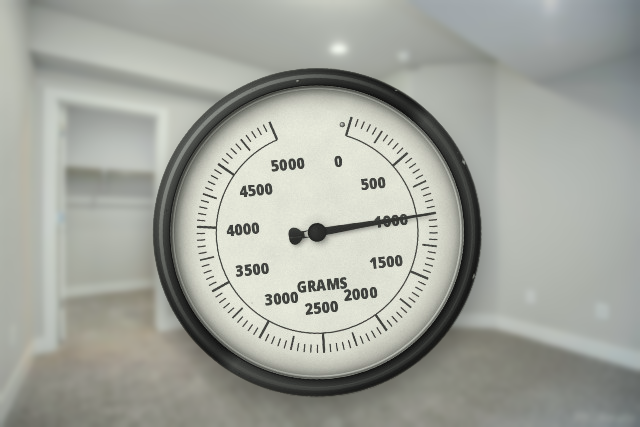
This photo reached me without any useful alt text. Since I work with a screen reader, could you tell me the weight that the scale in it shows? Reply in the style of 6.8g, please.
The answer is 1000g
